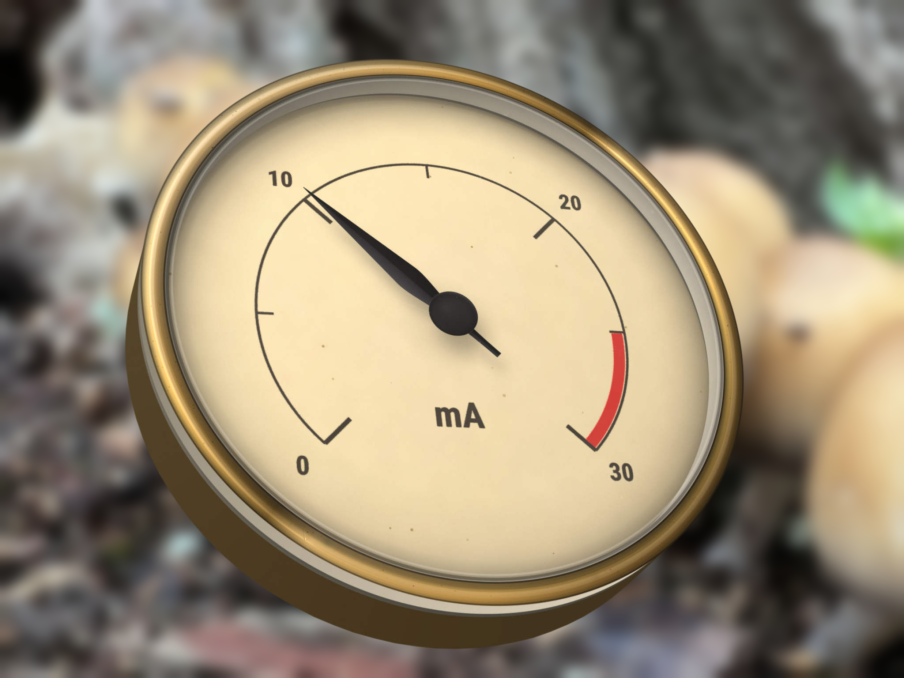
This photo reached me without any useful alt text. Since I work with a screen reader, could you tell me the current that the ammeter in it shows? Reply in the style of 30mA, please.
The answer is 10mA
